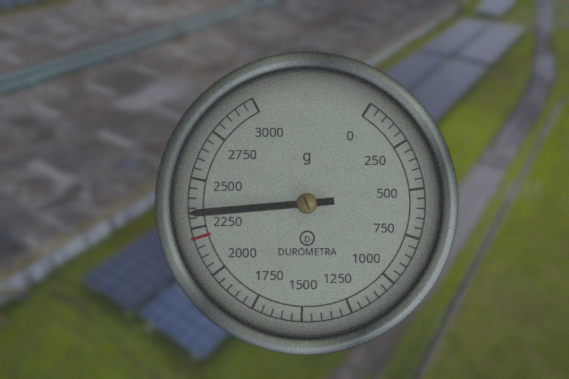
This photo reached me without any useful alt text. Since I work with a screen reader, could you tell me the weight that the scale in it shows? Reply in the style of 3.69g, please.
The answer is 2325g
